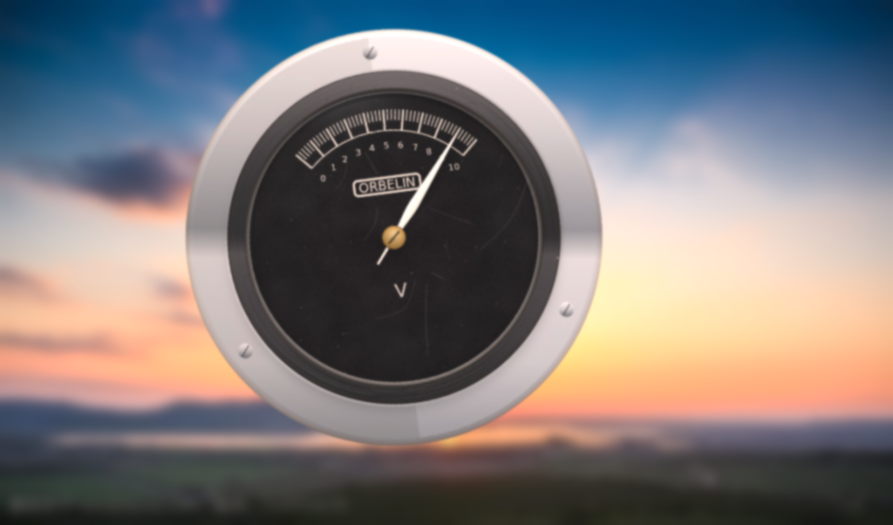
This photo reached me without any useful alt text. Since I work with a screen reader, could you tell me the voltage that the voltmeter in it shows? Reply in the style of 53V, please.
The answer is 9V
